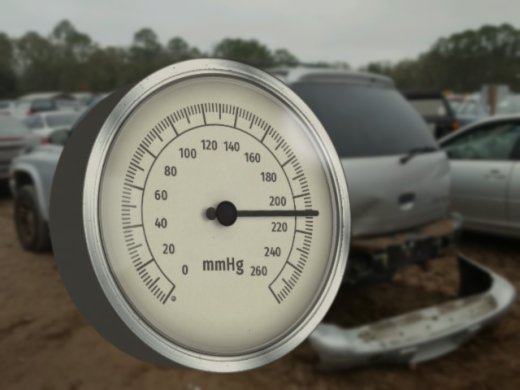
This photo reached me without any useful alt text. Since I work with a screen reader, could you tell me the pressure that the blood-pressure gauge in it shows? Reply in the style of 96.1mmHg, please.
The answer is 210mmHg
